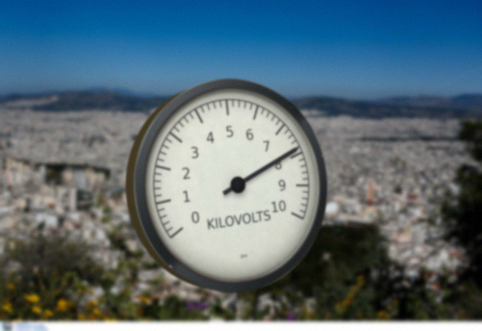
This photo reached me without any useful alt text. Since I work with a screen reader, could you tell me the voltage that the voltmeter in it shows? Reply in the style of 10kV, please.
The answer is 7.8kV
